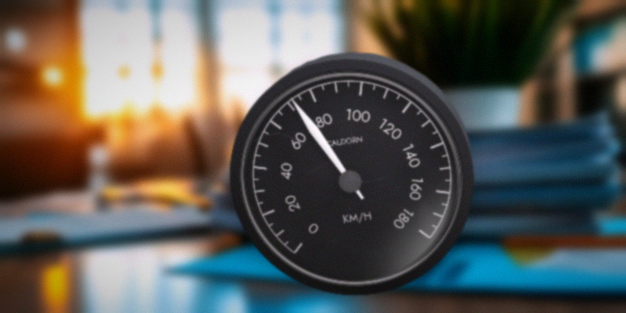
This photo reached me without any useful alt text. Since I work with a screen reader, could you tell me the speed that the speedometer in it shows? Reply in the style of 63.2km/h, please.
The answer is 72.5km/h
